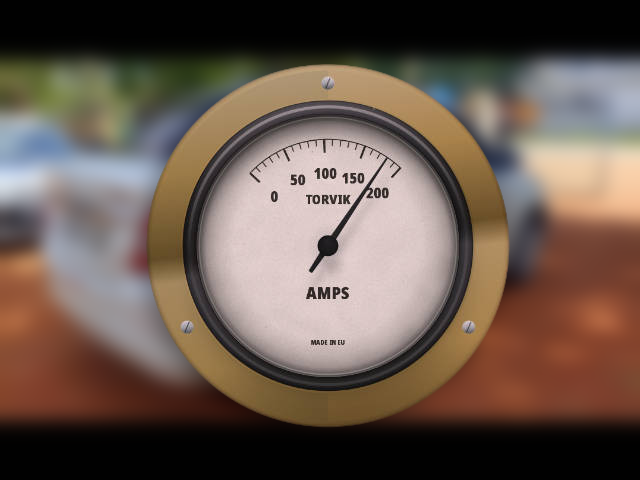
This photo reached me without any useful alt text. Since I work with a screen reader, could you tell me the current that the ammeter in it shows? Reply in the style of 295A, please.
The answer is 180A
